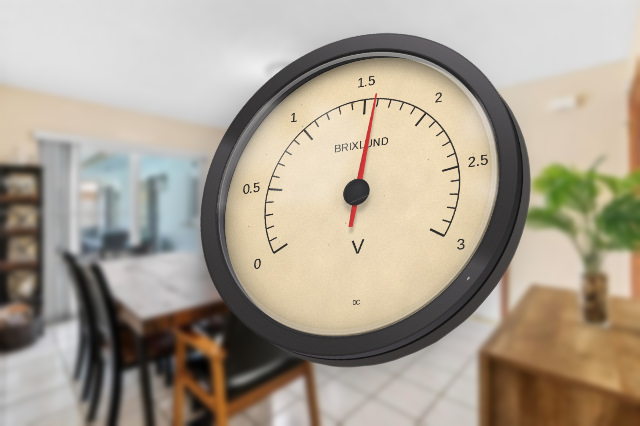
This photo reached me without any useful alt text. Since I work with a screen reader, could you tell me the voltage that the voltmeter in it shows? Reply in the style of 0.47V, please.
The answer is 1.6V
